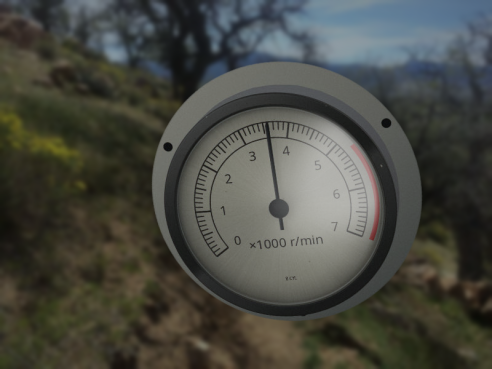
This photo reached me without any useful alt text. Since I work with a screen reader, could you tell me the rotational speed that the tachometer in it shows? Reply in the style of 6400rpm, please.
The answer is 3600rpm
